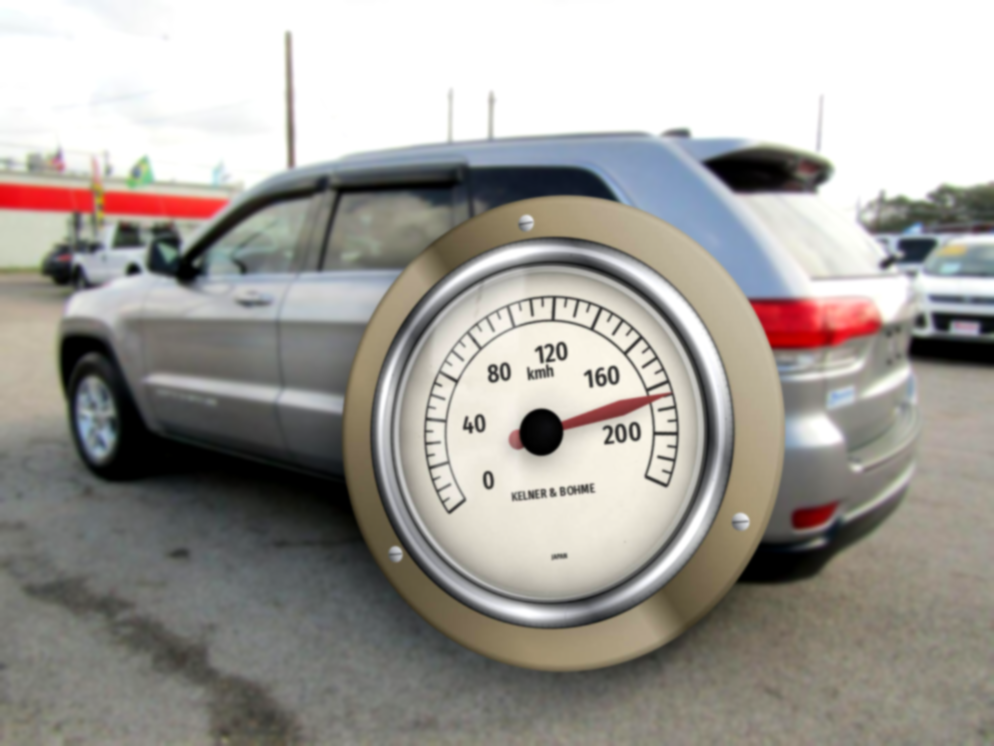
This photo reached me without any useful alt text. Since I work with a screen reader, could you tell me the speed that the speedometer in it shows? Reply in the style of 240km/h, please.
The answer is 185km/h
